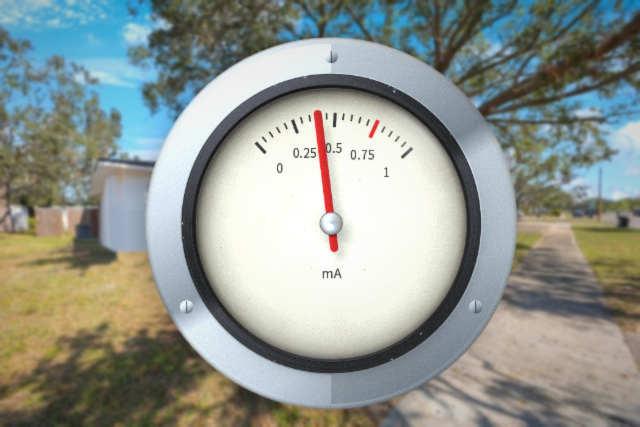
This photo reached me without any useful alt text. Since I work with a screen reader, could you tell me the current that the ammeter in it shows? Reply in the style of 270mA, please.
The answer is 0.4mA
